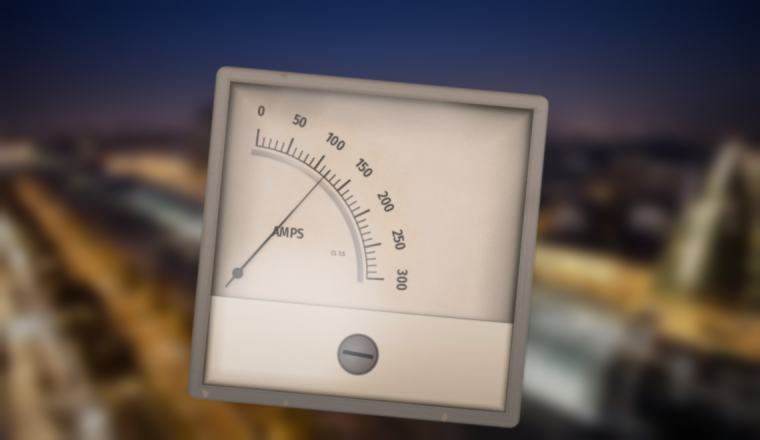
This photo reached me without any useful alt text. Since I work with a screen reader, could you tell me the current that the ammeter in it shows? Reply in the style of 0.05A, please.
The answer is 120A
